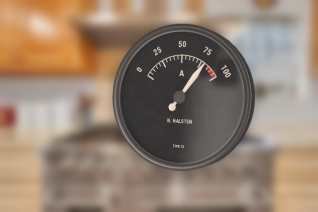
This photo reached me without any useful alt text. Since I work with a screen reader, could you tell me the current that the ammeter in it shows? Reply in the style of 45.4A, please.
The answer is 80A
